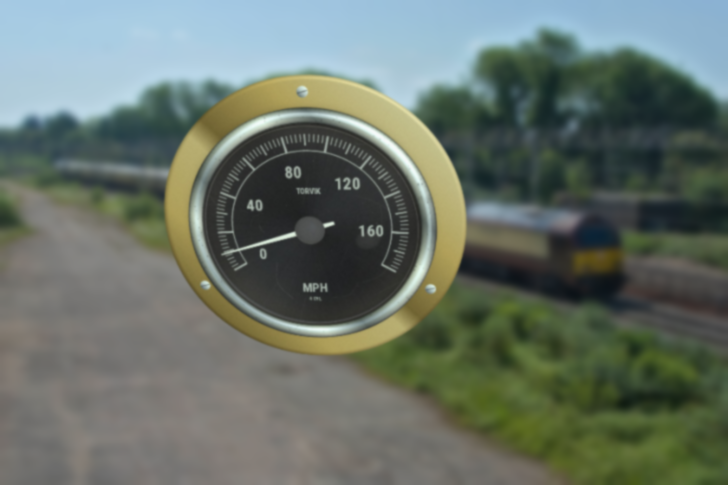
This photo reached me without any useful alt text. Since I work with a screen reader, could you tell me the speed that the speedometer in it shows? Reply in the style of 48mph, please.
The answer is 10mph
